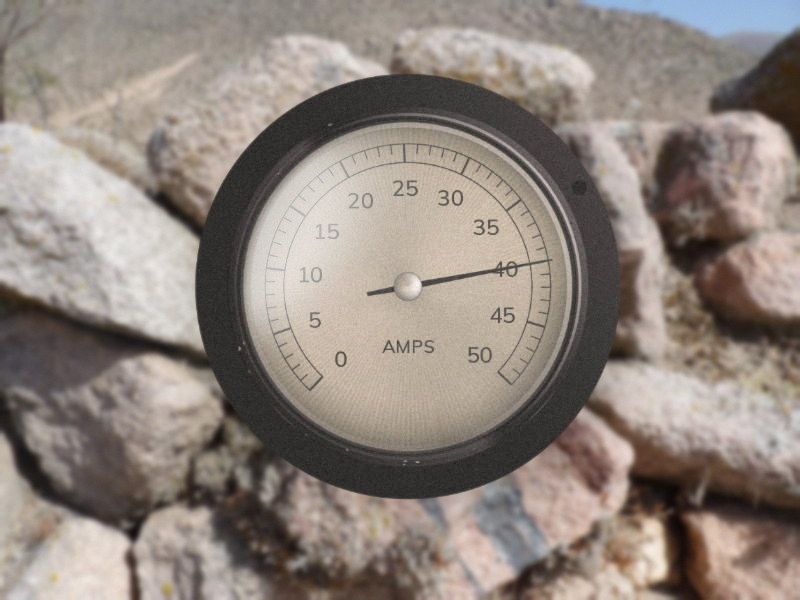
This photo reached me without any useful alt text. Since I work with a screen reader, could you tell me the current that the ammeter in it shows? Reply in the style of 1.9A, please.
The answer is 40A
